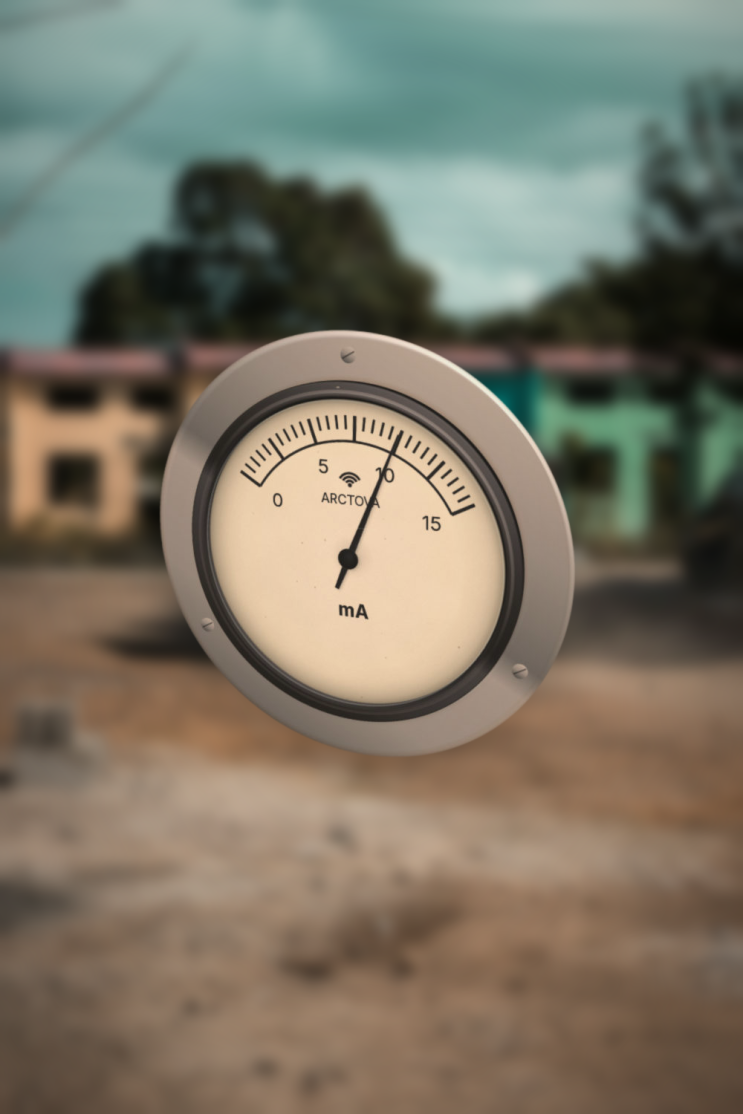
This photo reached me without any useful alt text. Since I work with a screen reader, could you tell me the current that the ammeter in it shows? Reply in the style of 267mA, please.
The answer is 10mA
